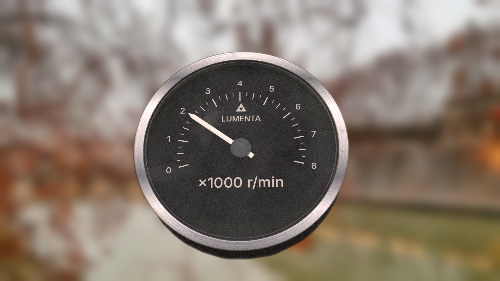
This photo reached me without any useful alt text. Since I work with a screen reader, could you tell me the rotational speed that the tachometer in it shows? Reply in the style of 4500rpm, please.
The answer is 2000rpm
